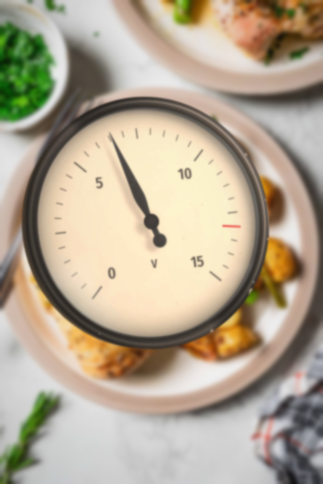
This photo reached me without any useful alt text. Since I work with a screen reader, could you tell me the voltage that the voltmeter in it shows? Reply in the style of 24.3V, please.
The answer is 6.5V
